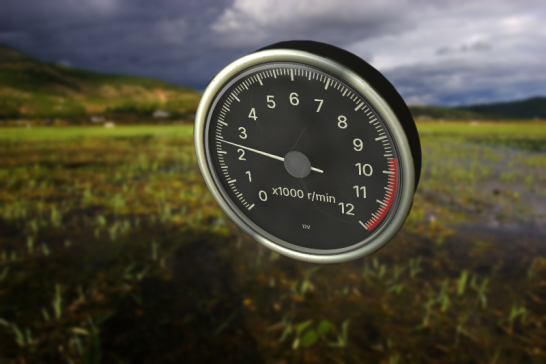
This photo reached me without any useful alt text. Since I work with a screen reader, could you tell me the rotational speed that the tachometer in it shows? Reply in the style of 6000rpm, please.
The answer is 2500rpm
